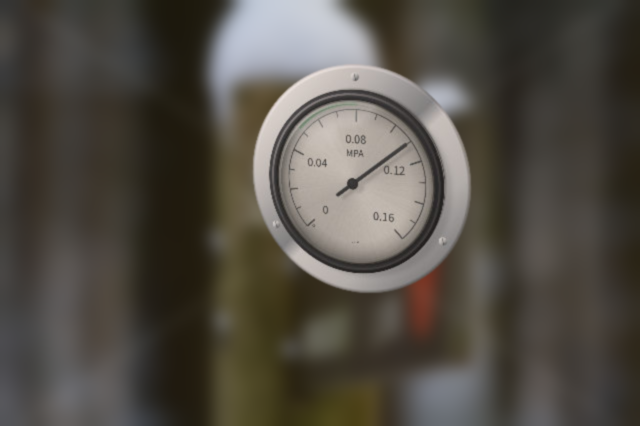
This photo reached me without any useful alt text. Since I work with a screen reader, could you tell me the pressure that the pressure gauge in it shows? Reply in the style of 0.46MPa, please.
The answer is 0.11MPa
